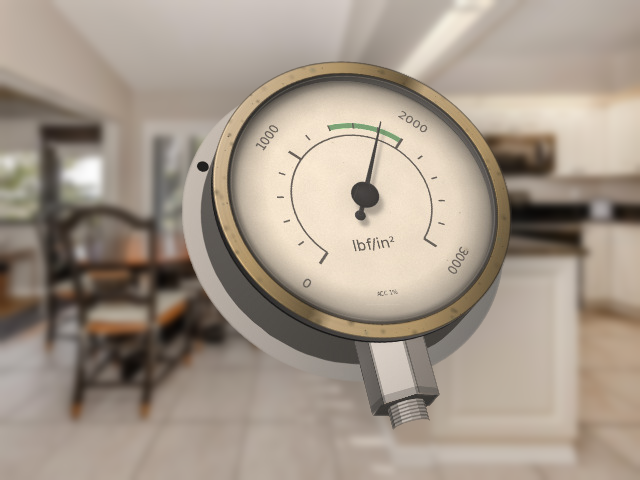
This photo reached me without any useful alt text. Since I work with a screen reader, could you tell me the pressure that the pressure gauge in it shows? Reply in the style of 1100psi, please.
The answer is 1800psi
